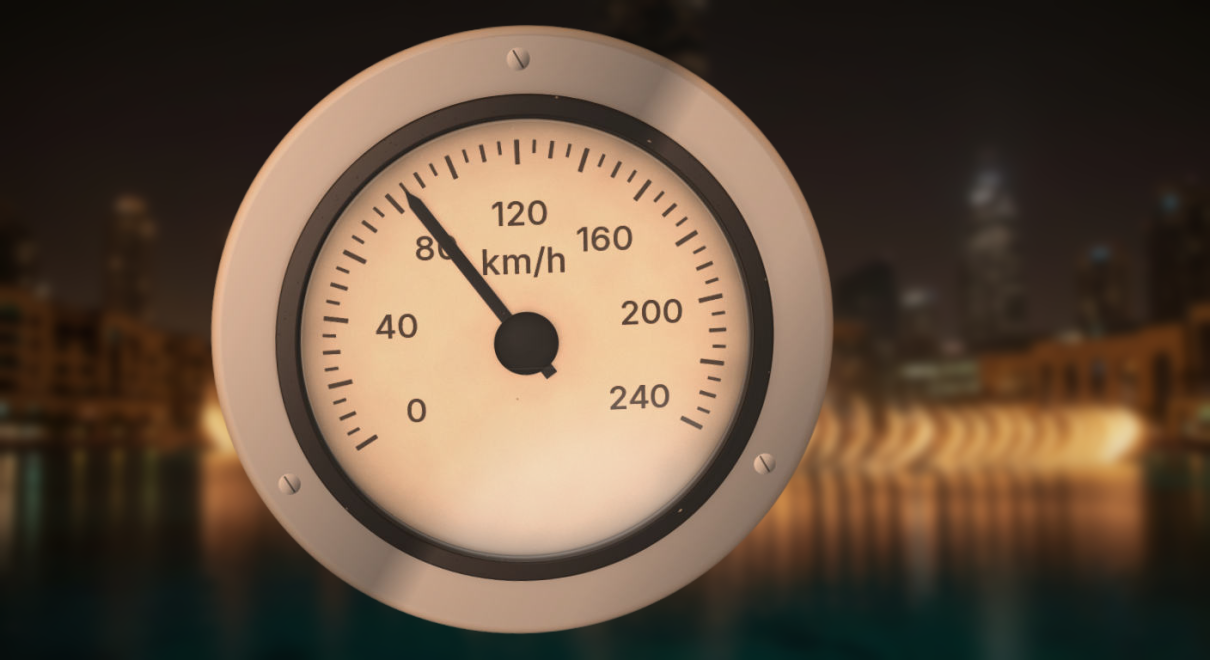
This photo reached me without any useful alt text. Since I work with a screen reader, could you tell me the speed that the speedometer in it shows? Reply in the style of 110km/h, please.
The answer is 85km/h
